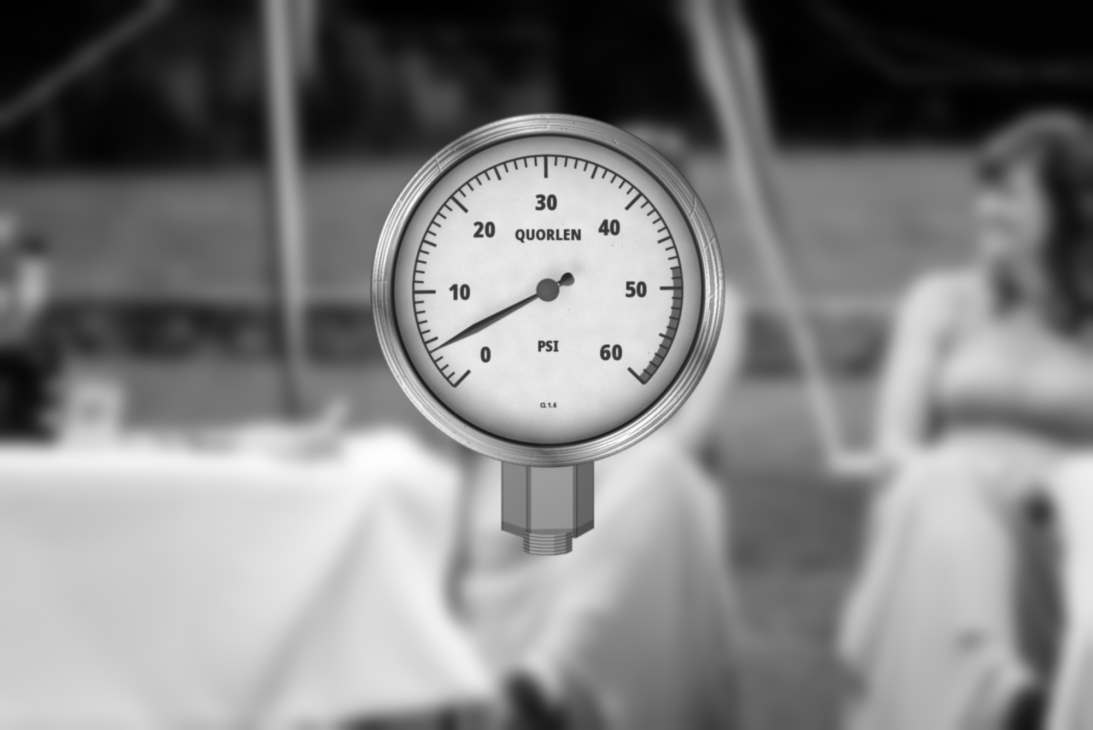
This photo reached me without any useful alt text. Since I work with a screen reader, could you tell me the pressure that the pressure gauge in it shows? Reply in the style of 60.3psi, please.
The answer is 4psi
